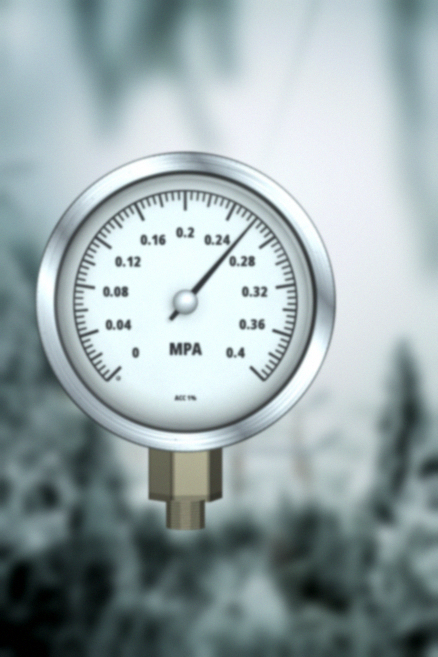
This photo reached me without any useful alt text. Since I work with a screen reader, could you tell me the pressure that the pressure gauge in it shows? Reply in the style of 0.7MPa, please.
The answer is 0.26MPa
